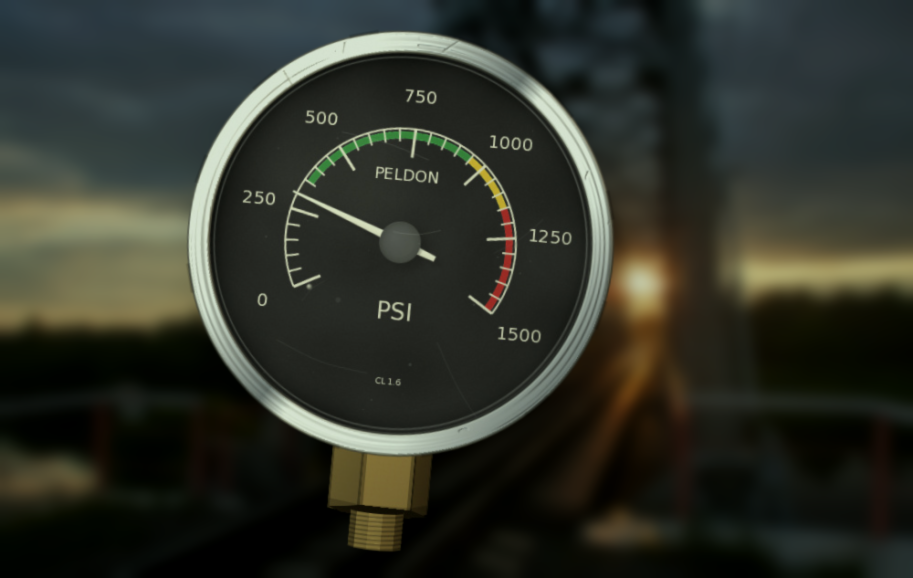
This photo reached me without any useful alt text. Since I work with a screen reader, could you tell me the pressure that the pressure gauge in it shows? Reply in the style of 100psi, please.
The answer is 300psi
